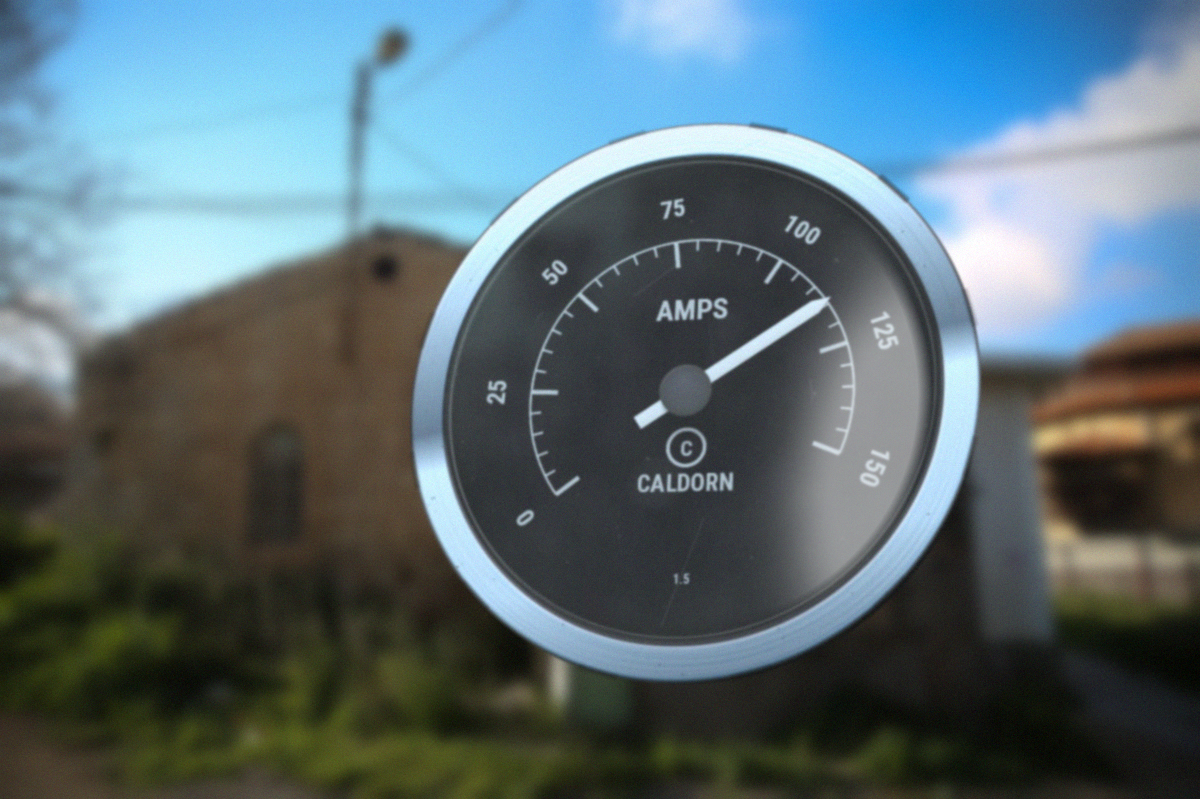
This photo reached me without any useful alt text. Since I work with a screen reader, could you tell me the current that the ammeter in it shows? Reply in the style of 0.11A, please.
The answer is 115A
